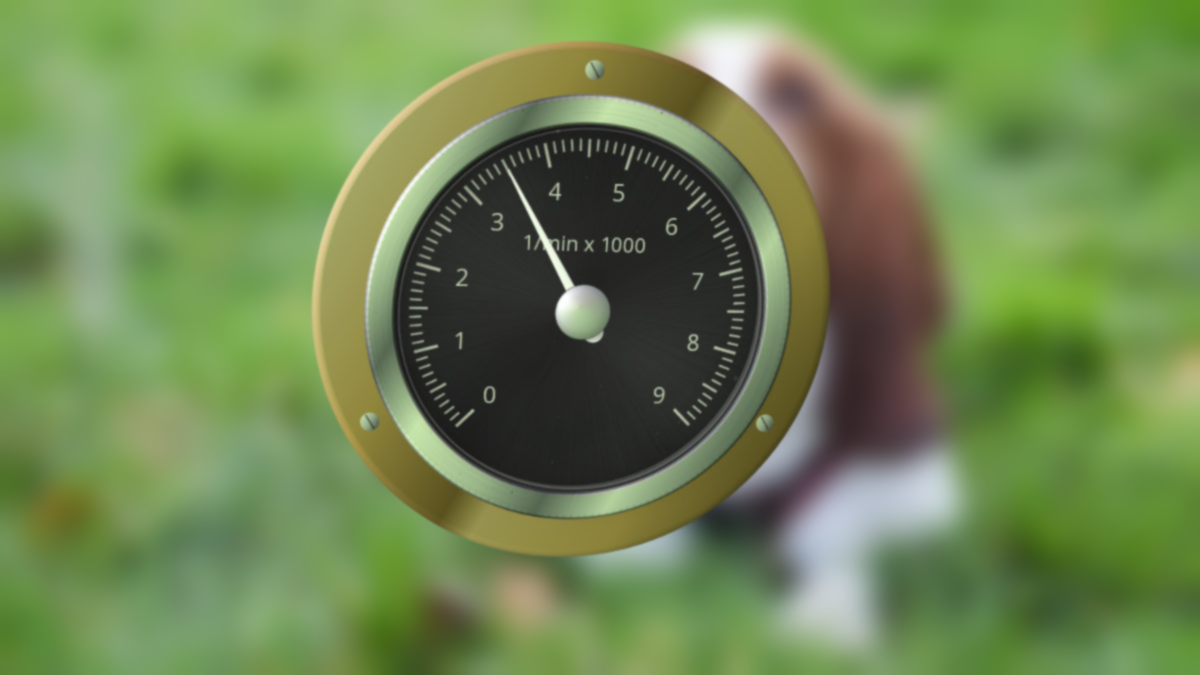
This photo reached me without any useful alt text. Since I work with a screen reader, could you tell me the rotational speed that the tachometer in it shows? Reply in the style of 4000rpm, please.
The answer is 3500rpm
